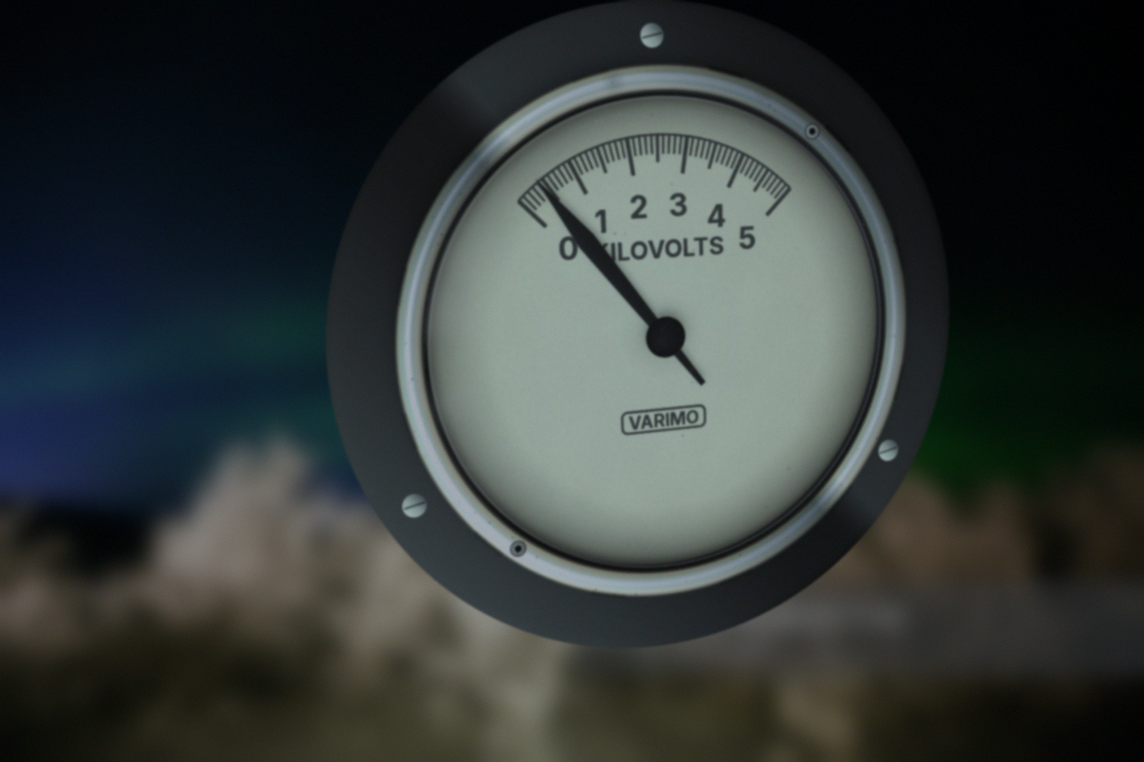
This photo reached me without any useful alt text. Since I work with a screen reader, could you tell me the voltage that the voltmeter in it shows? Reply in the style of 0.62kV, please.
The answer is 0.4kV
